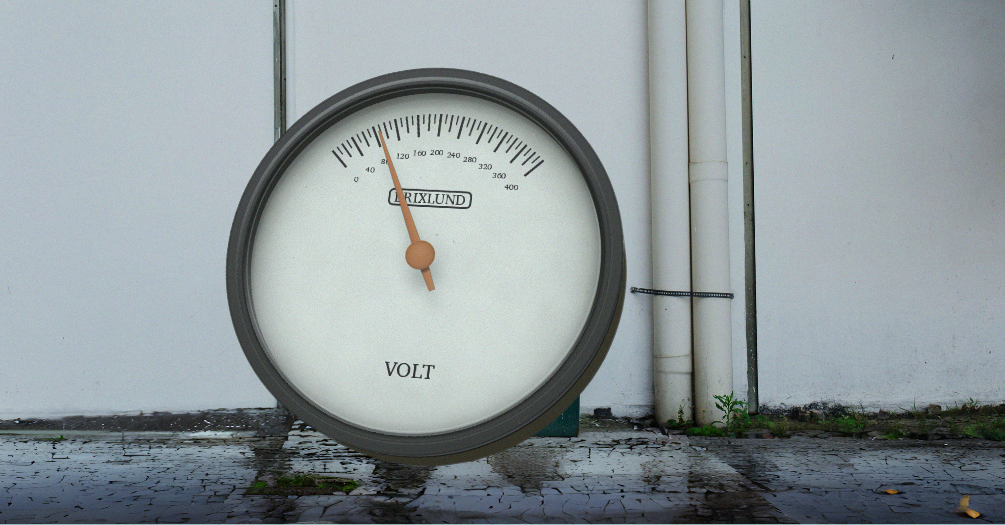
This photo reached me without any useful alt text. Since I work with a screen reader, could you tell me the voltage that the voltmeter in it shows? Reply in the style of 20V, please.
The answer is 90V
